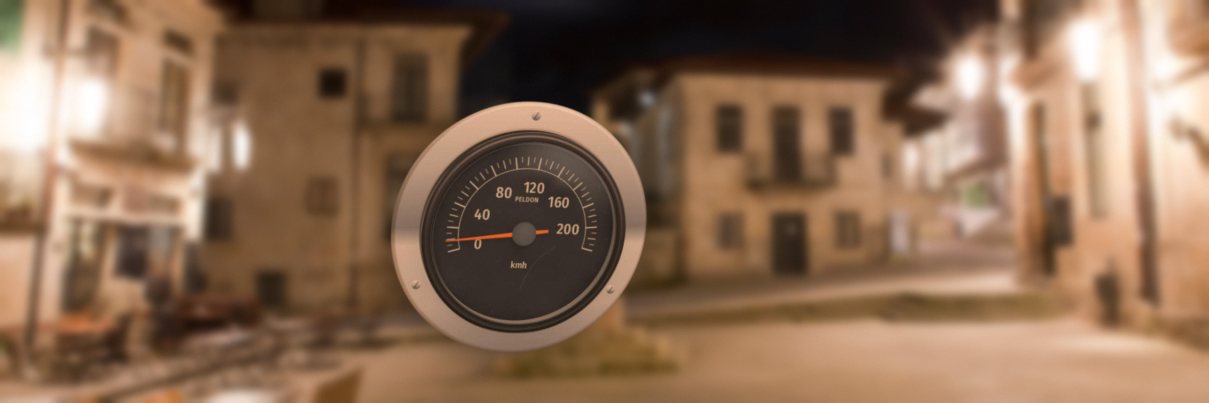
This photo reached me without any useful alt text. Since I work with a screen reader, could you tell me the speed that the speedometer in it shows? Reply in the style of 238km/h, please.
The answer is 10km/h
